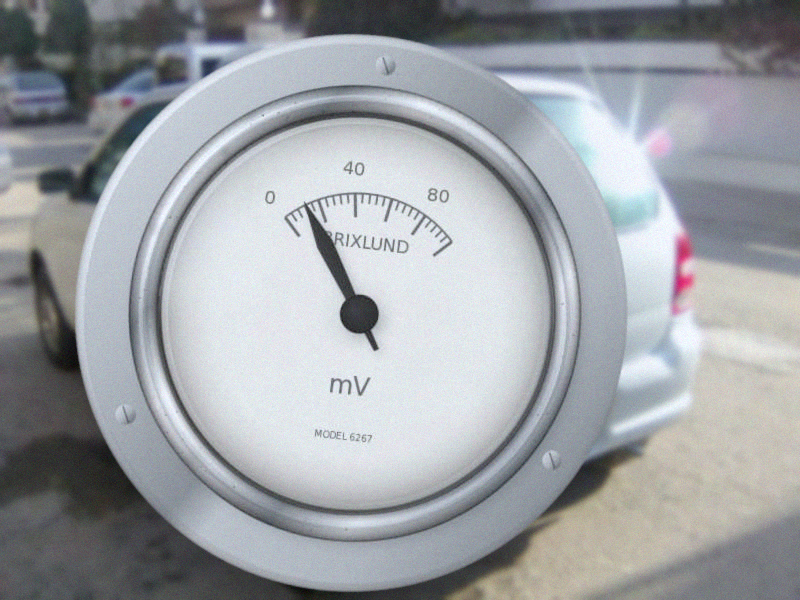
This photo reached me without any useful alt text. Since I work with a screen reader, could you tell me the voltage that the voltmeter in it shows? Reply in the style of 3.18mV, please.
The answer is 12mV
